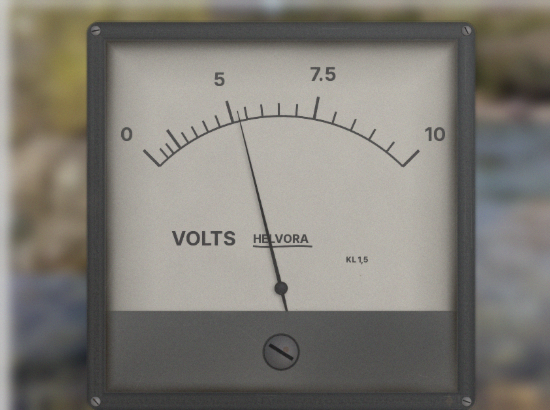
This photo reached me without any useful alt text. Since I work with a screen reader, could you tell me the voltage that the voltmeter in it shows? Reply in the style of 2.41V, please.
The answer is 5.25V
